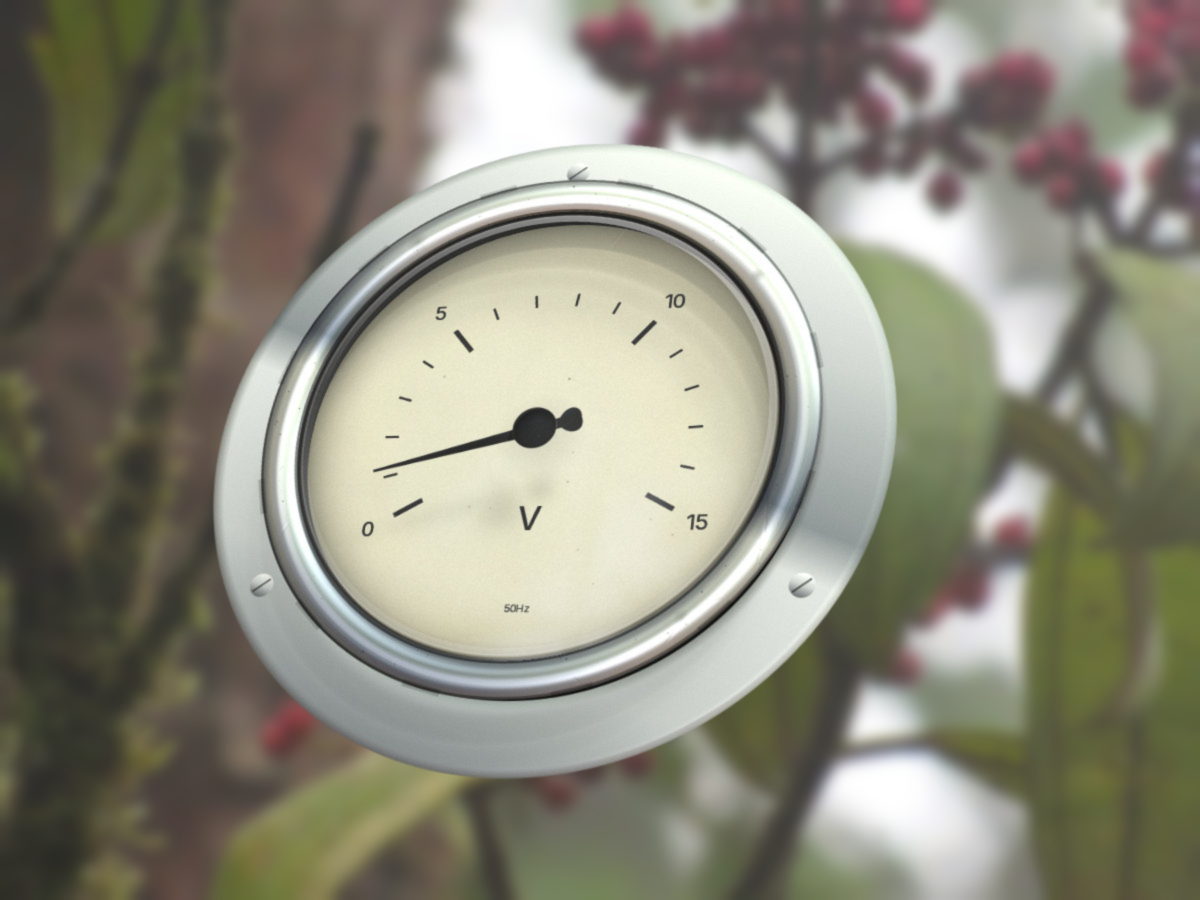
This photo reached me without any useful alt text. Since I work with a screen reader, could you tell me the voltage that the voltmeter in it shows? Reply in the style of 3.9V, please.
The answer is 1V
